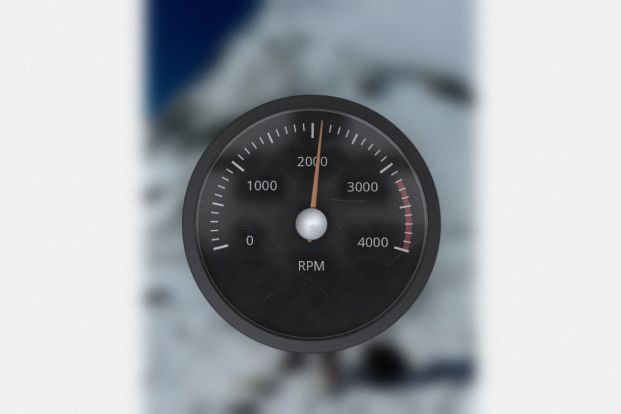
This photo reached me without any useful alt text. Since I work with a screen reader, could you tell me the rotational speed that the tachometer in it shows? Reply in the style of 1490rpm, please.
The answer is 2100rpm
